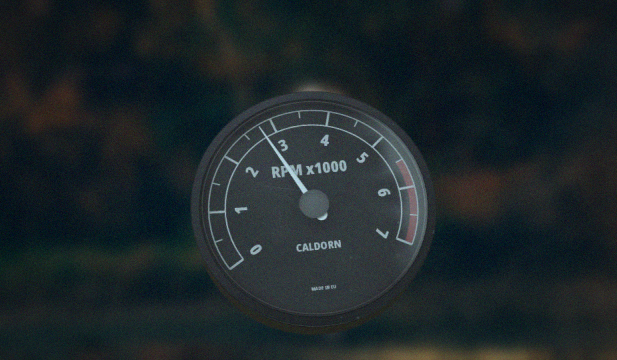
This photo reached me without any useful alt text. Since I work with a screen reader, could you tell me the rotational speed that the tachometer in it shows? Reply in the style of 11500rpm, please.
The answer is 2750rpm
